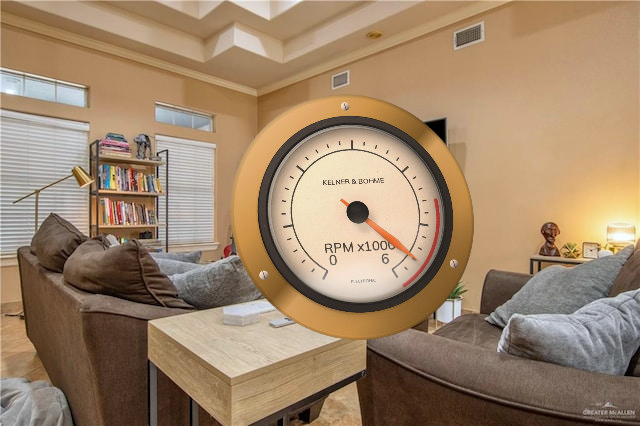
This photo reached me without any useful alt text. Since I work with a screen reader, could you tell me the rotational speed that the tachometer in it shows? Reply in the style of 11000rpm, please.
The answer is 5600rpm
